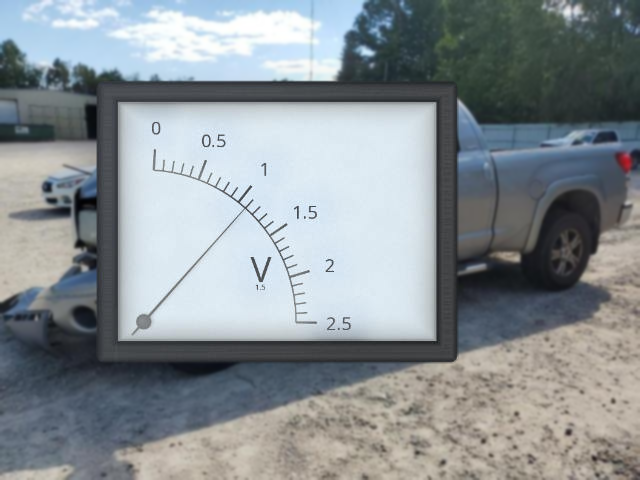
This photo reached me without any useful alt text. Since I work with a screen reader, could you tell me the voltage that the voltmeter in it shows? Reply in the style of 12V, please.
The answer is 1.1V
